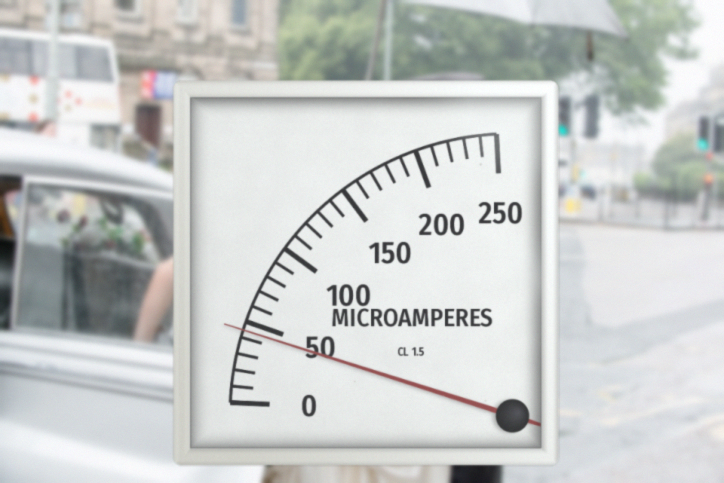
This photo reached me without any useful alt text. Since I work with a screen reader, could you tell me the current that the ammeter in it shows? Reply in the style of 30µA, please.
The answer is 45µA
